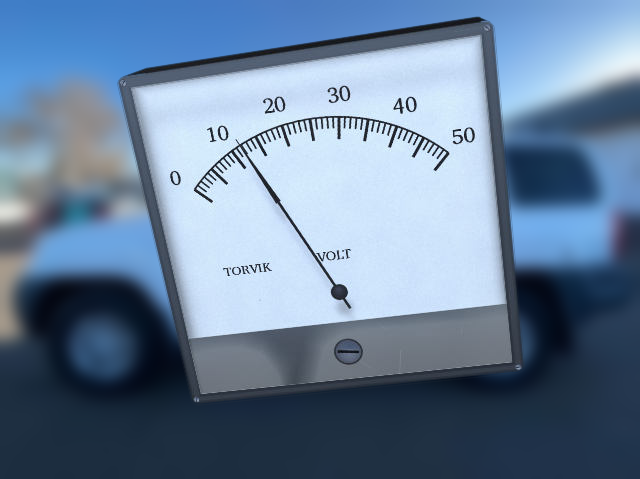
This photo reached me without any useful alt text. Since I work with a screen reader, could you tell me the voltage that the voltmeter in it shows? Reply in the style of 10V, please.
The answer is 12V
